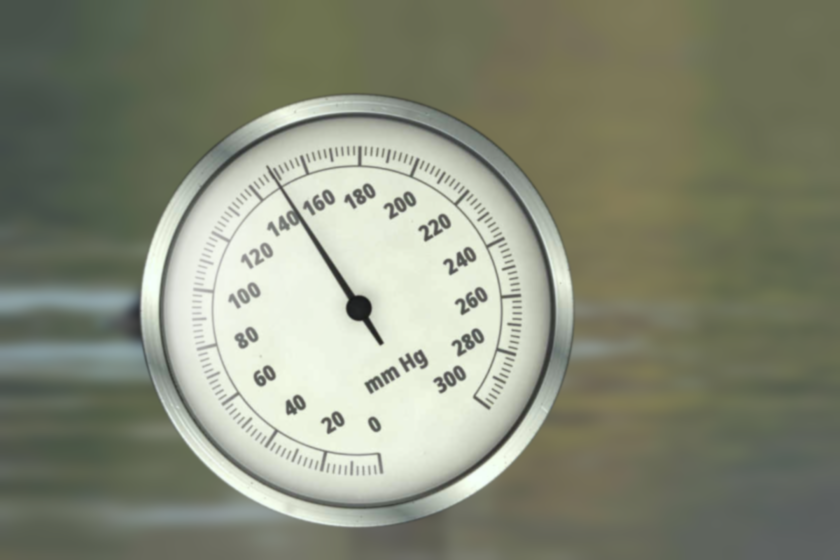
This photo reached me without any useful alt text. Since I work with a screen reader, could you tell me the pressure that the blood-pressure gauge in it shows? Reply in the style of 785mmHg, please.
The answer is 148mmHg
